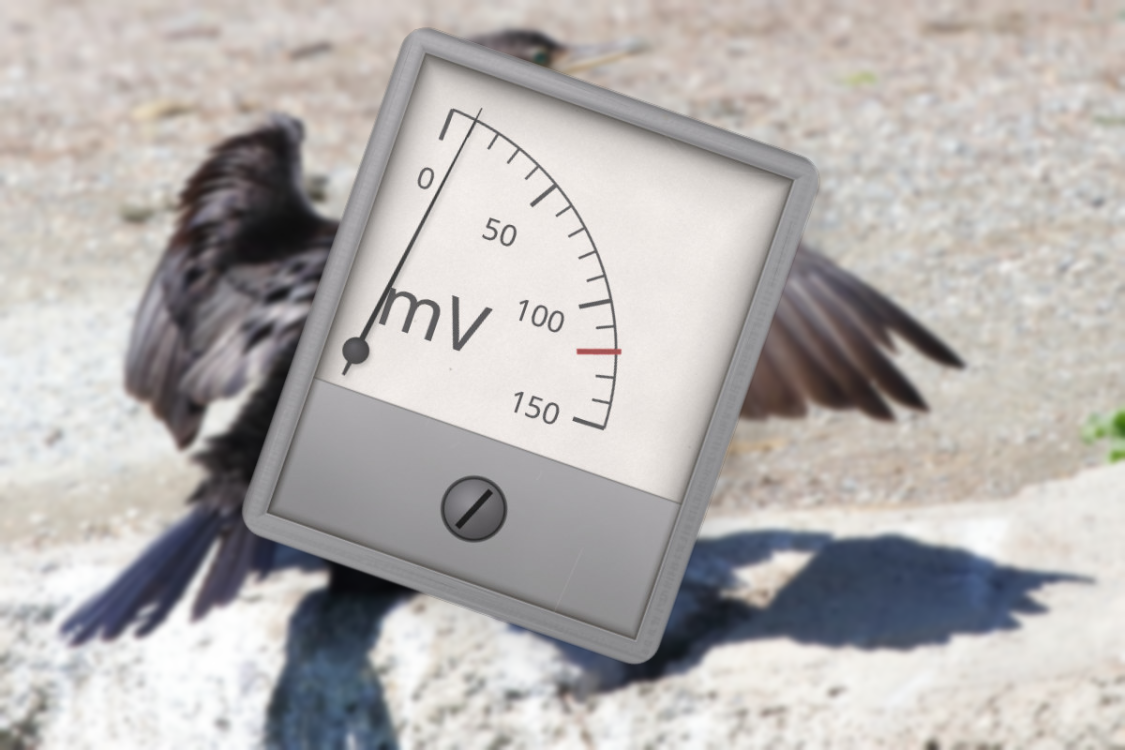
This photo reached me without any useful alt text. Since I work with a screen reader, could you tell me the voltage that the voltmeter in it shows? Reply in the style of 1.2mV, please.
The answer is 10mV
